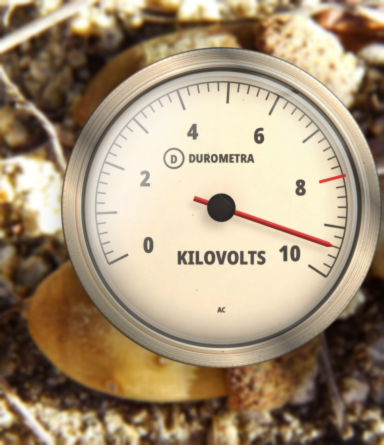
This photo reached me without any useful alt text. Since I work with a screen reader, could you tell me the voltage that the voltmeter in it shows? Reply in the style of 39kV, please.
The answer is 9.4kV
